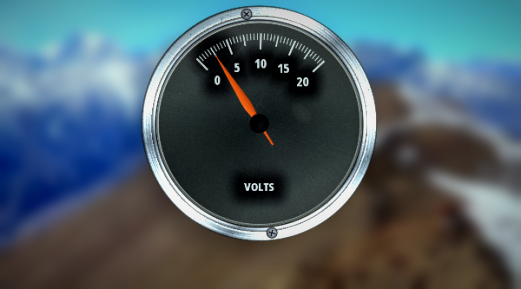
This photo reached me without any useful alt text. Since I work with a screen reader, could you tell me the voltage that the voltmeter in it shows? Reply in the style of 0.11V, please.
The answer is 2.5V
